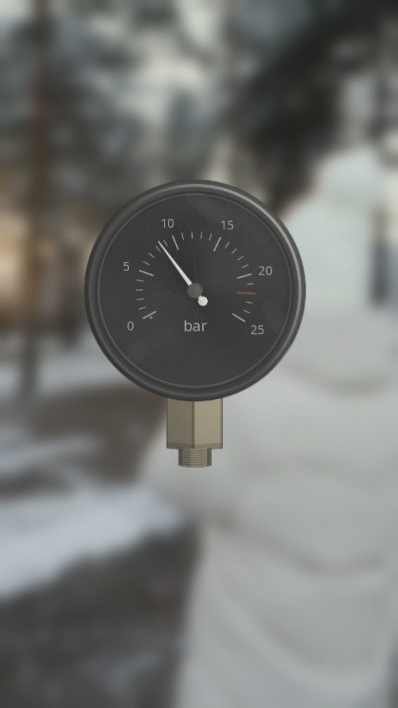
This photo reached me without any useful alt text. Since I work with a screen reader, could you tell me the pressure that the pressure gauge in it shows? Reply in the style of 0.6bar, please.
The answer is 8.5bar
